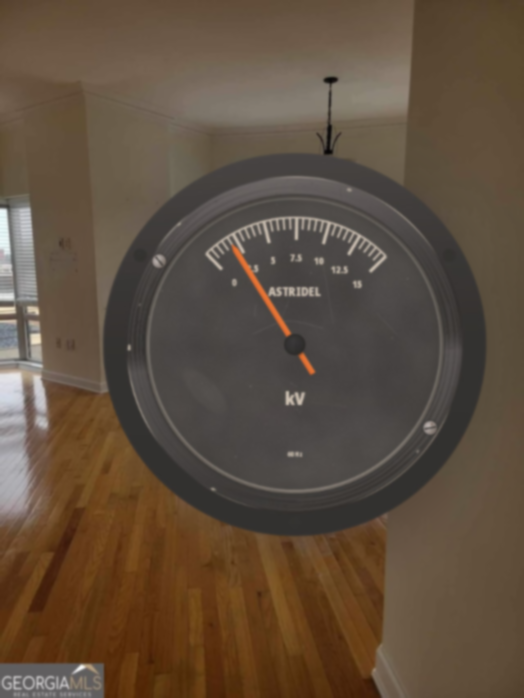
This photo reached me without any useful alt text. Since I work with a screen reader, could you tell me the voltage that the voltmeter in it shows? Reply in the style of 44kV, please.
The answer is 2kV
